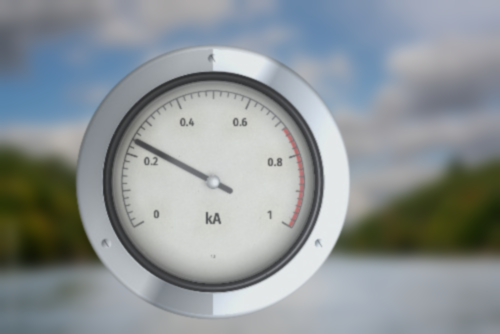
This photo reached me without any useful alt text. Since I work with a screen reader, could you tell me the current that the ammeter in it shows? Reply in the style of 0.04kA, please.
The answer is 0.24kA
